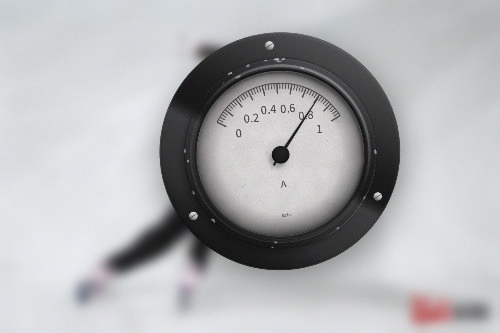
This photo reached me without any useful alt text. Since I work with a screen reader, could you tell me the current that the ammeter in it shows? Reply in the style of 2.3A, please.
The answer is 0.8A
